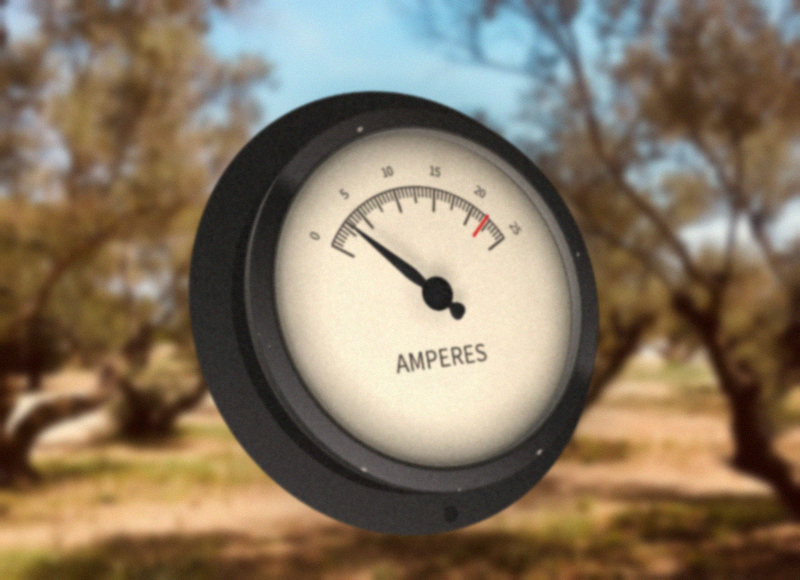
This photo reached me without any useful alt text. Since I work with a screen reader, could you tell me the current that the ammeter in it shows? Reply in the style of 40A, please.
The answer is 2.5A
